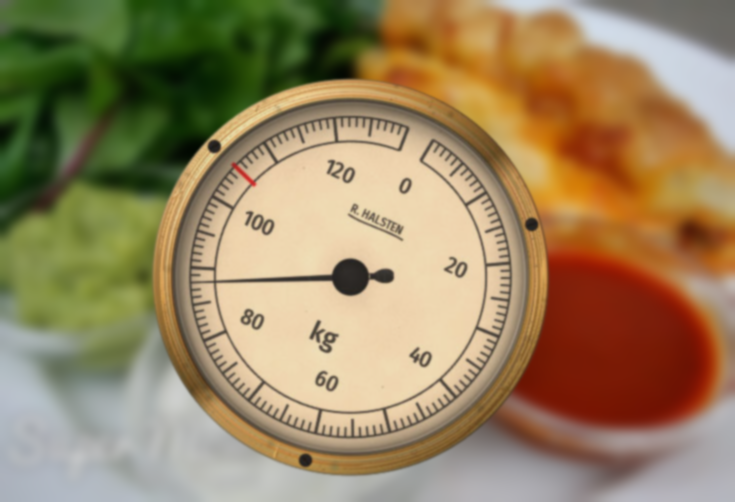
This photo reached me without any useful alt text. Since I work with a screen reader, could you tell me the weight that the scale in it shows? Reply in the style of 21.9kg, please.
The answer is 88kg
